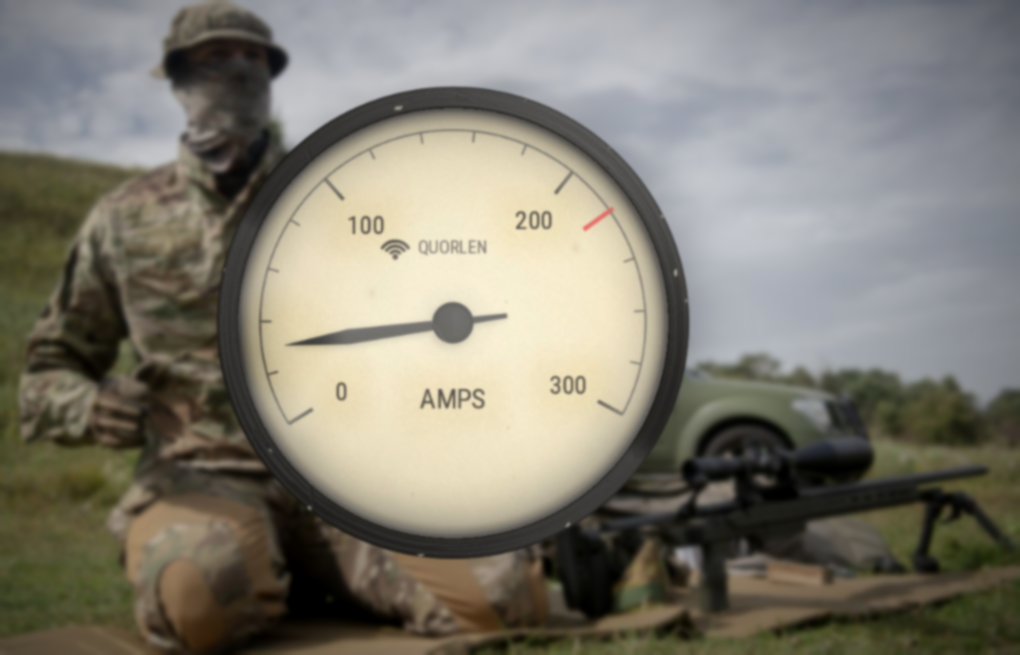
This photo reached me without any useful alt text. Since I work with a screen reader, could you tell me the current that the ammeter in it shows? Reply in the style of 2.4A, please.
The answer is 30A
